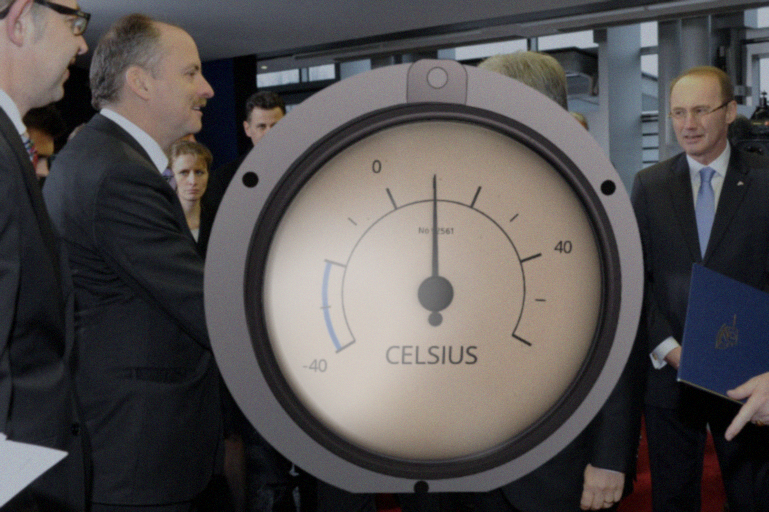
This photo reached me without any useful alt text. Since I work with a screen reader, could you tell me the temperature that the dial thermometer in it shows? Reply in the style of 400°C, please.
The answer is 10°C
